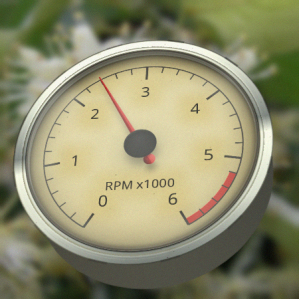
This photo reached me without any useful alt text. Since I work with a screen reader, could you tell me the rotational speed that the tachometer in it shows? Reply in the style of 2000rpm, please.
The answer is 2400rpm
